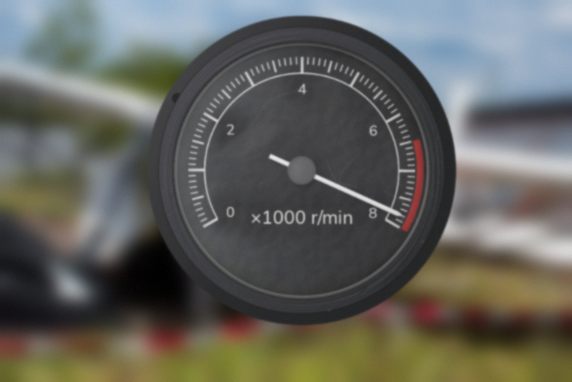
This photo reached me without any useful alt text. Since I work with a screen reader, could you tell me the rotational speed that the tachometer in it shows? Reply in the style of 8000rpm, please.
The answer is 7800rpm
